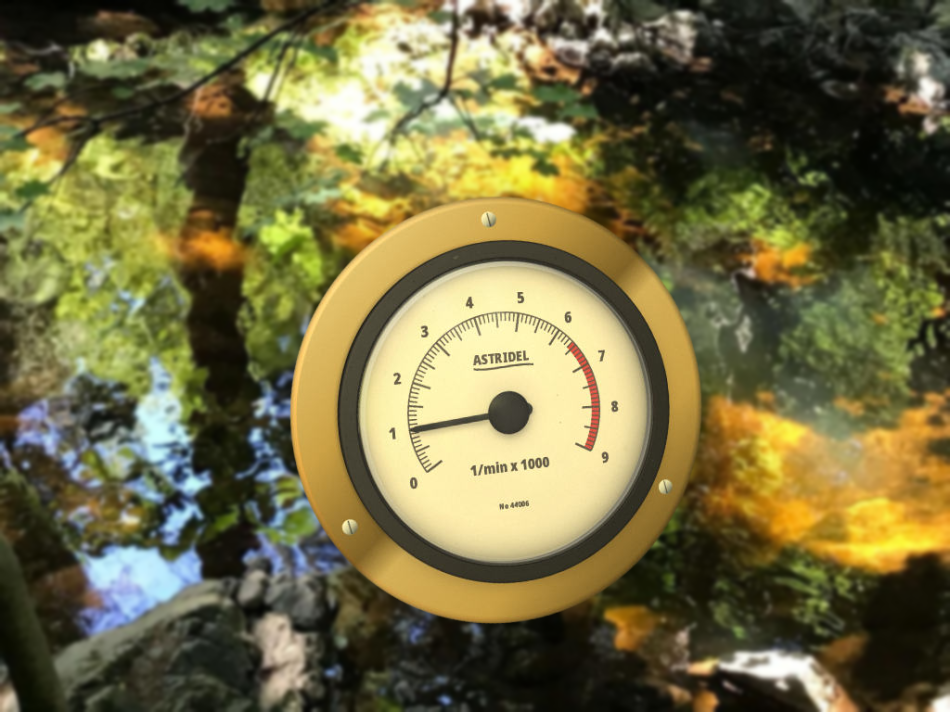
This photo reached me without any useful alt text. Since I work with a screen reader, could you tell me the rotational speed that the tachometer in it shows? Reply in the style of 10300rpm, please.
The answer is 1000rpm
